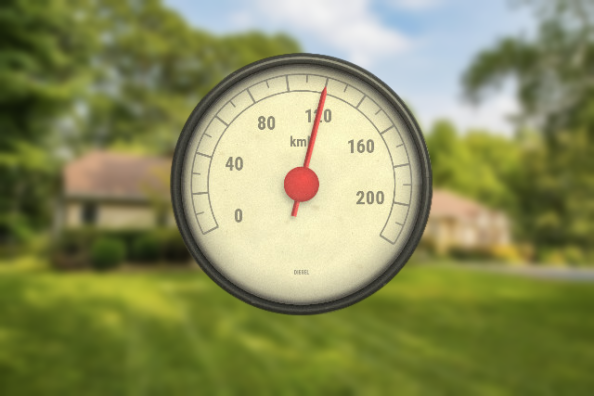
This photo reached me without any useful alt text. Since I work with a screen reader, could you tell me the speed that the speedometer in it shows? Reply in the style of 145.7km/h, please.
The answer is 120km/h
